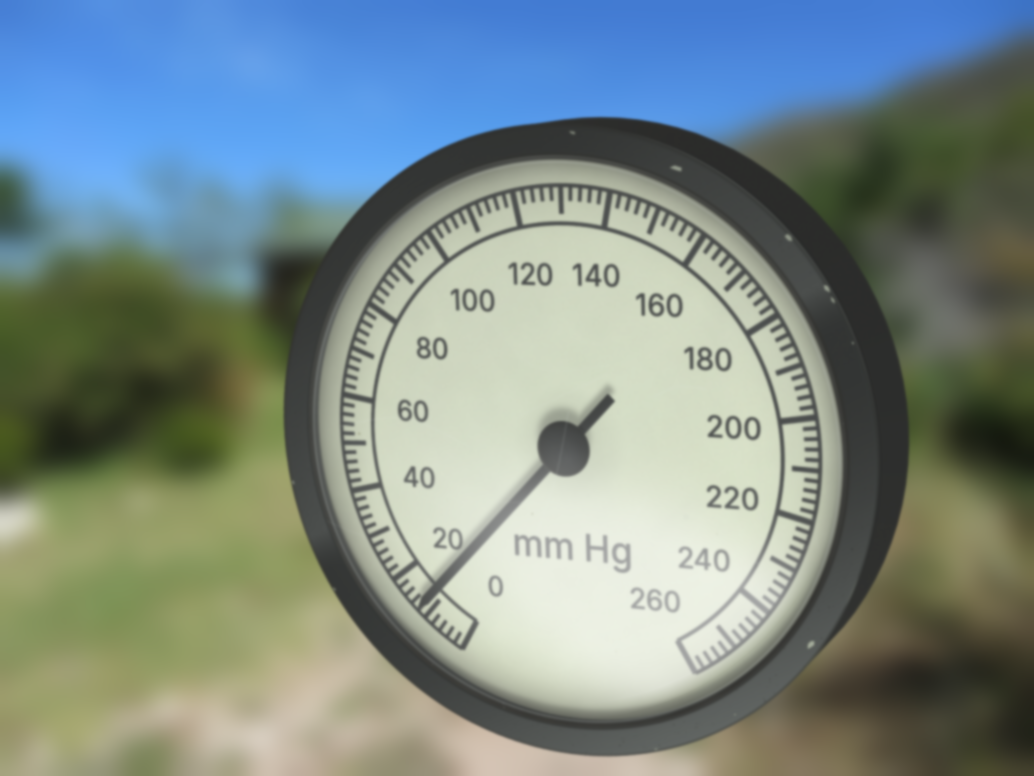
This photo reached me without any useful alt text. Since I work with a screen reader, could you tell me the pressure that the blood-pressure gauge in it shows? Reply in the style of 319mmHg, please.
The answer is 12mmHg
